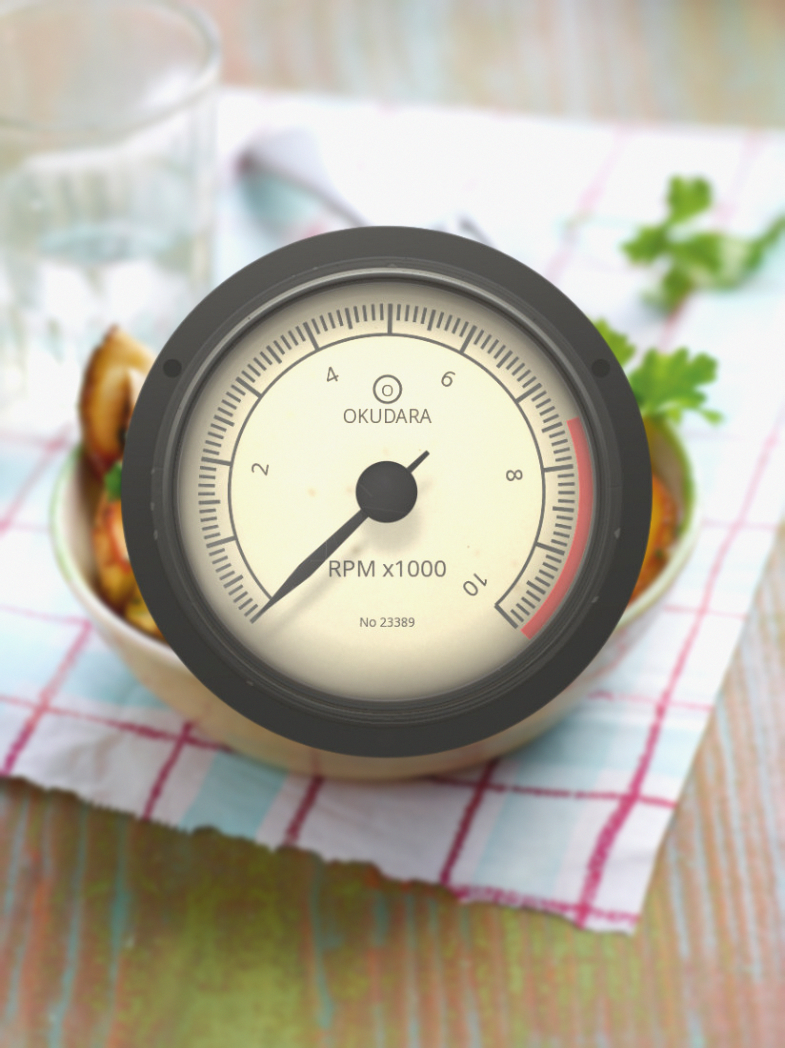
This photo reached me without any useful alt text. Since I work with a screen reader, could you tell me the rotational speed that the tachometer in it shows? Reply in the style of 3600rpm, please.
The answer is 0rpm
